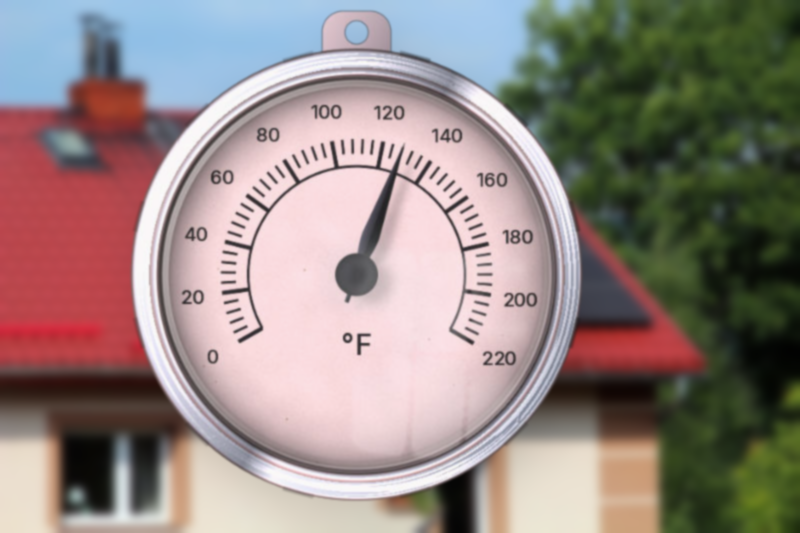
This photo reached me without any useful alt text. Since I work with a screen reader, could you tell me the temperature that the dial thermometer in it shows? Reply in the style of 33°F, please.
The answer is 128°F
